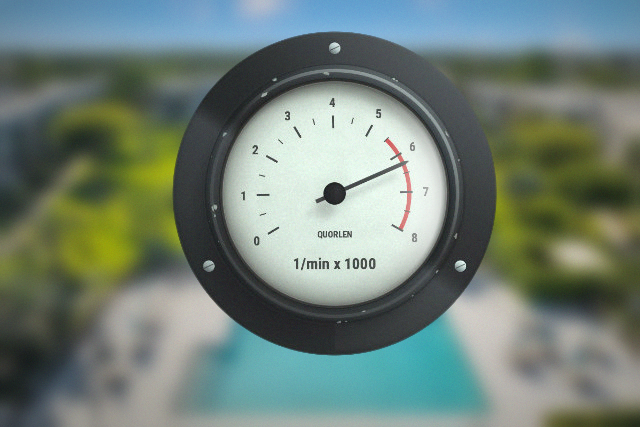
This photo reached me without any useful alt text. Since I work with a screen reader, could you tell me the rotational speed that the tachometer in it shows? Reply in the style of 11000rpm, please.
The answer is 6250rpm
